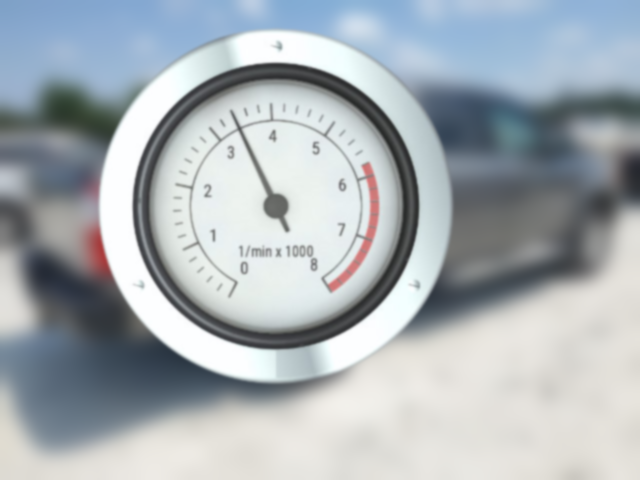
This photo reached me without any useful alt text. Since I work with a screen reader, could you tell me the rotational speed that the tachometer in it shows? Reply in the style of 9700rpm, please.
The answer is 3400rpm
